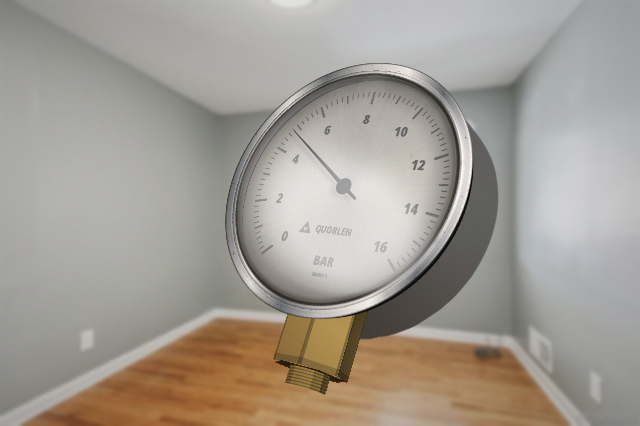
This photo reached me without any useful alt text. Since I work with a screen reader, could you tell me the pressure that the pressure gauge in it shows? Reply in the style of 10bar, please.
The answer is 4.8bar
